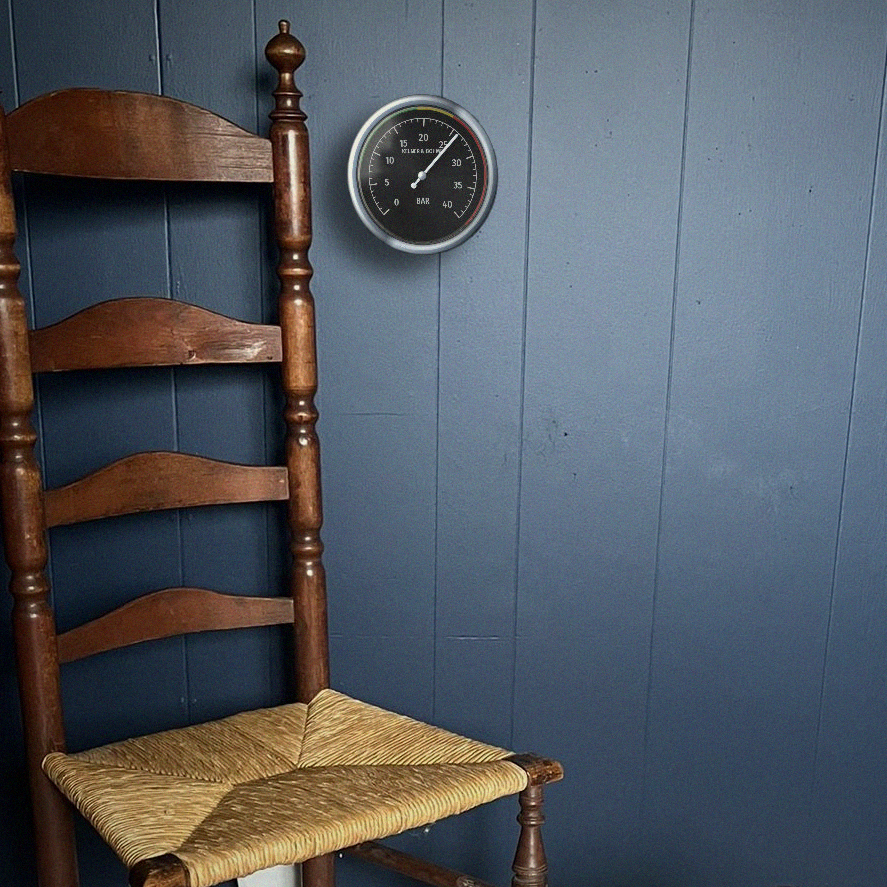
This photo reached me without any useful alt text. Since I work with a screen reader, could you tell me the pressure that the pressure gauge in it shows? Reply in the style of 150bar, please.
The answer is 26bar
